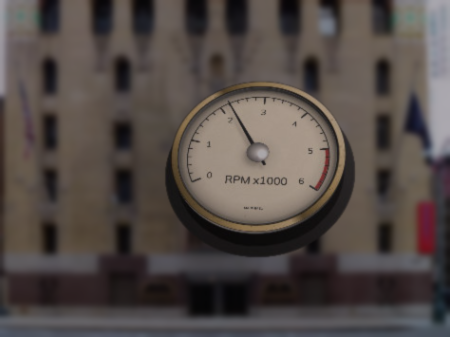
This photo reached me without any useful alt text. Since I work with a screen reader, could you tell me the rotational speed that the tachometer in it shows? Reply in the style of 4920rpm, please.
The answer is 2200rpm
